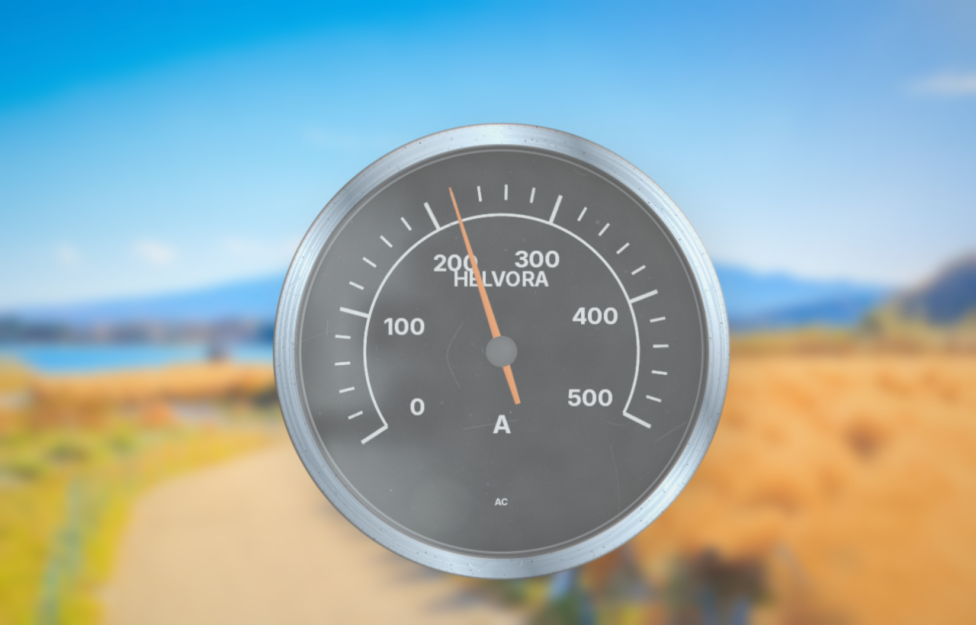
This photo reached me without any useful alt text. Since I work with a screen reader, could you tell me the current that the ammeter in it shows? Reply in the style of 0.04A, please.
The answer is 220A
